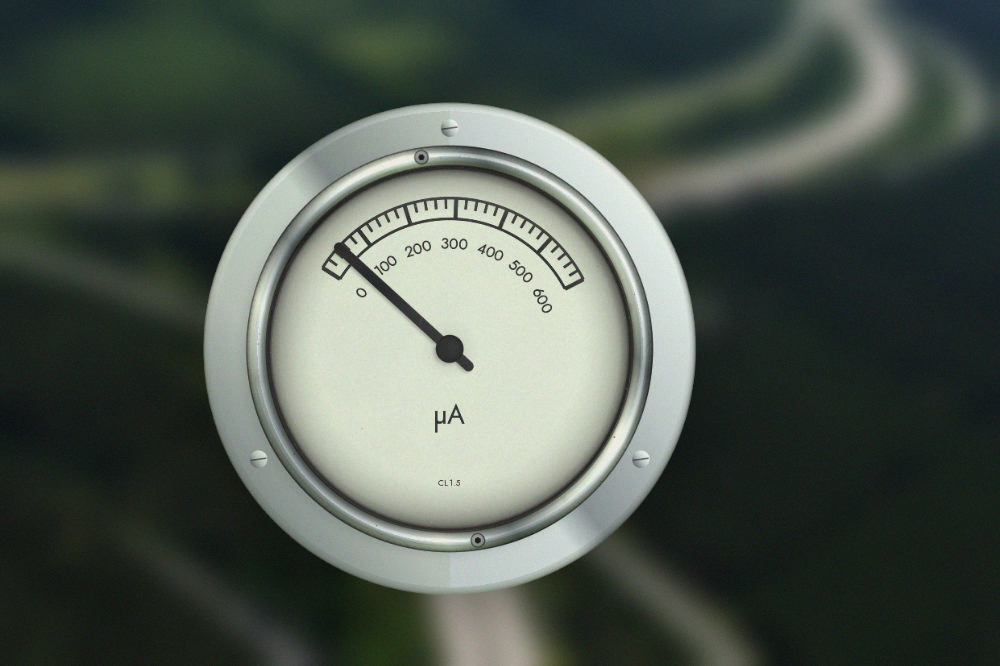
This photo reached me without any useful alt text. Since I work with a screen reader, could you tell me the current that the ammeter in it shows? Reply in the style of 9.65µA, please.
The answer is 50µA
